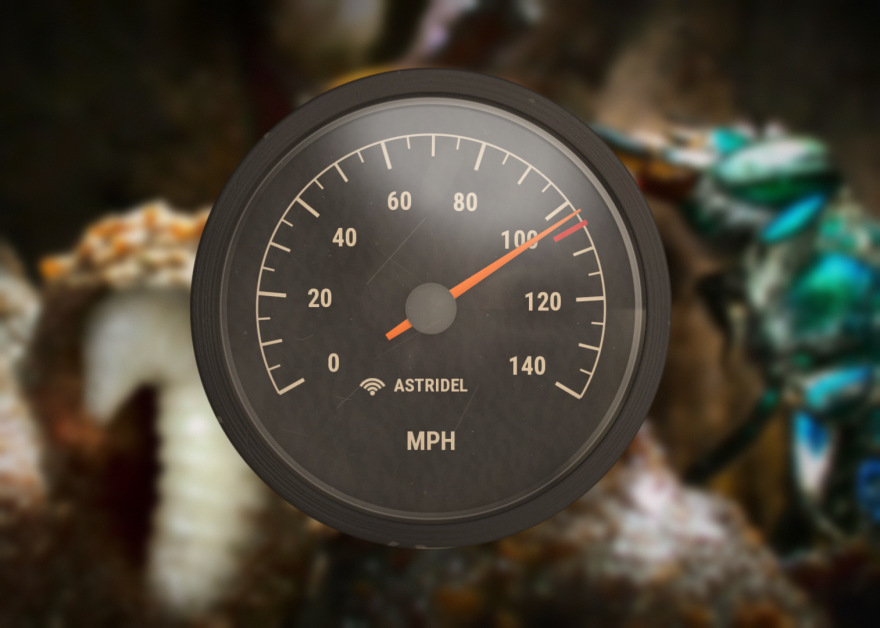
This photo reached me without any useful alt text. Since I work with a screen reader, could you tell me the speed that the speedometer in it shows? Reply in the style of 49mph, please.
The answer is 102.5mph
